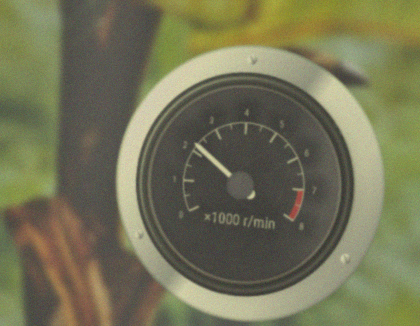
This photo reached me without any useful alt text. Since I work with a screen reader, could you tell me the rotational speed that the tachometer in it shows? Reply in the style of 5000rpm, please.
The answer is 2250rpm
